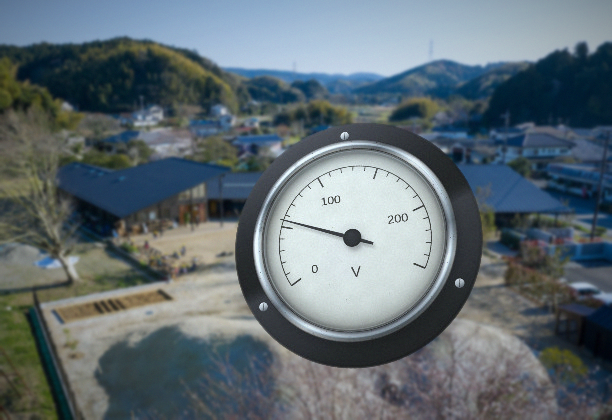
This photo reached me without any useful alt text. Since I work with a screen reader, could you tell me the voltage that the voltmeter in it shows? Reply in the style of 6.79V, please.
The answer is 55V
